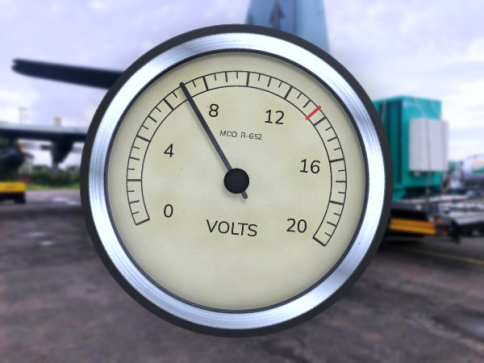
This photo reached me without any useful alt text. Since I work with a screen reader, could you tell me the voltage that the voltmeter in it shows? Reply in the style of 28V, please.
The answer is 7V
